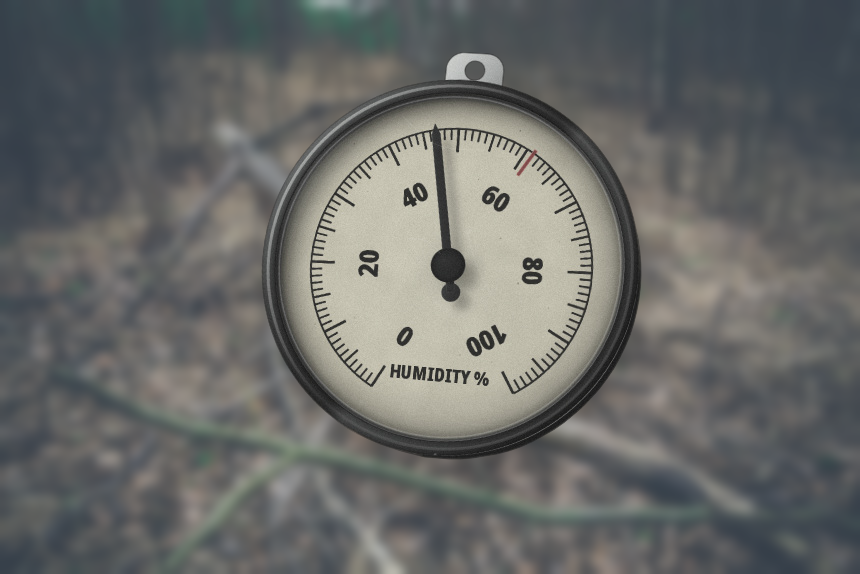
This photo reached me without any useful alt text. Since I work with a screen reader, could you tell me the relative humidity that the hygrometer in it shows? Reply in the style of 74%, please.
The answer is 47%
